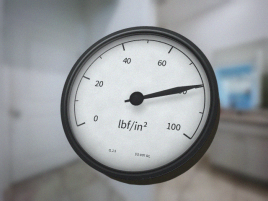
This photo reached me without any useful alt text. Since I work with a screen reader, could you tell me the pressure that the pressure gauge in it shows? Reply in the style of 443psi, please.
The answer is 80psi
